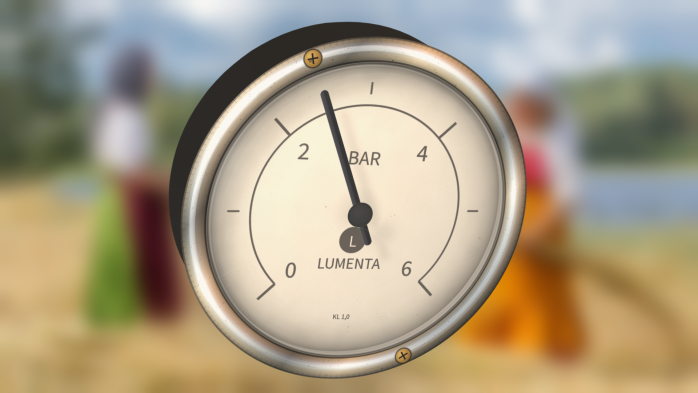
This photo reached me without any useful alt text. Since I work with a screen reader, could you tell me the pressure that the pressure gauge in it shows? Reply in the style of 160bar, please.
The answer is 2.5bar
